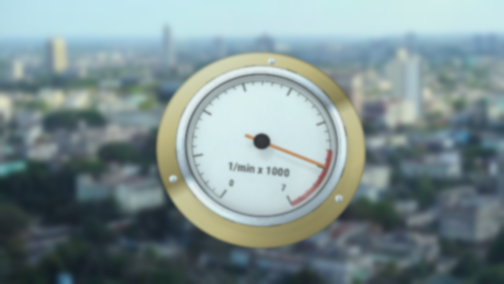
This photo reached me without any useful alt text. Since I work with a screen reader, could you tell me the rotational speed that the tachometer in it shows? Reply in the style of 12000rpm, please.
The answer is 6000rpm
